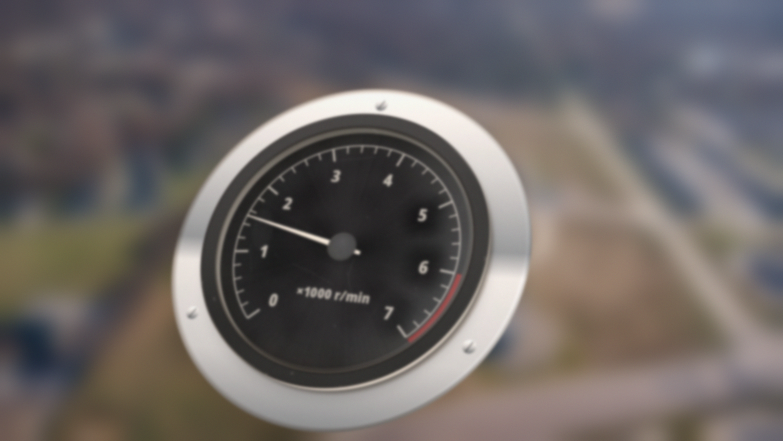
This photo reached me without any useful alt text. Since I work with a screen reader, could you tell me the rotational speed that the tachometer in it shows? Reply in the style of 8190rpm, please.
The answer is 1500rpm
